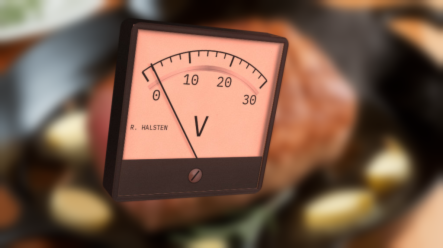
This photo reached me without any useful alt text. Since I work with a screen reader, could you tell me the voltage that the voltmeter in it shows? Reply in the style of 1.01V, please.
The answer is 2V
